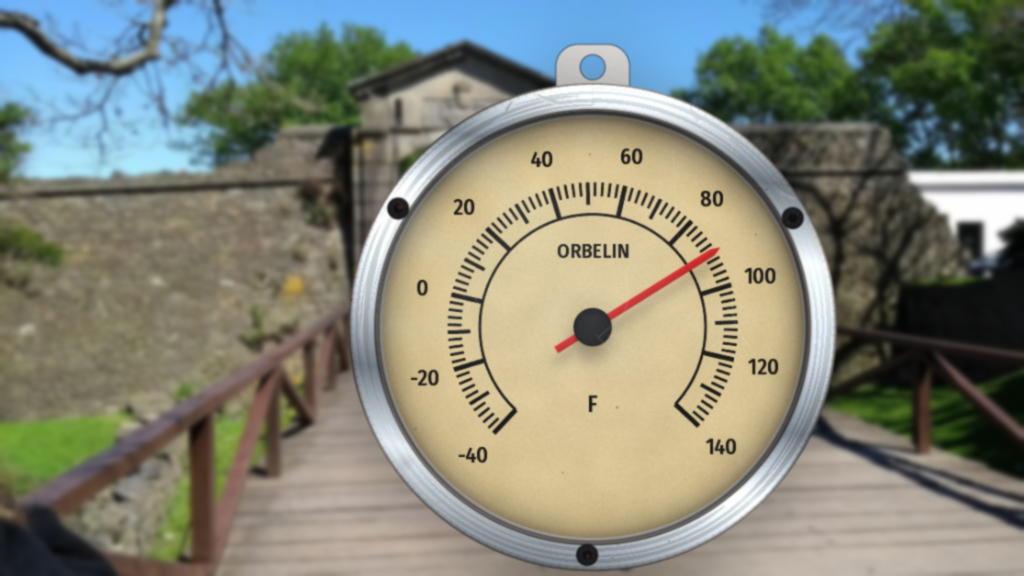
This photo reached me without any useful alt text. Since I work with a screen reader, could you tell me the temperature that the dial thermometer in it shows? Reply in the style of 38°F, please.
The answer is 90°F
